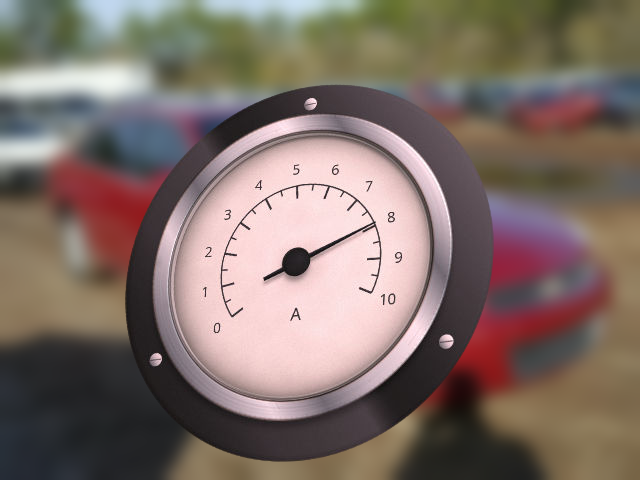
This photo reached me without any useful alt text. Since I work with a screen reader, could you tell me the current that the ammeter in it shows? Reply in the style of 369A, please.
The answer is 8A
